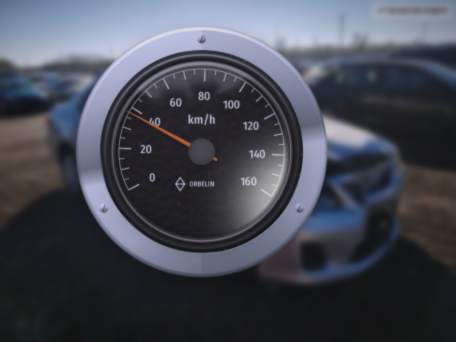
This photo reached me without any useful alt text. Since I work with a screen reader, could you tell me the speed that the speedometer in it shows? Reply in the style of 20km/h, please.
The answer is 37.5km/h
